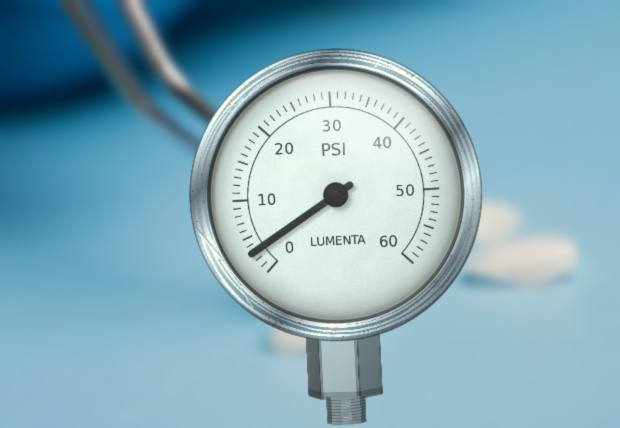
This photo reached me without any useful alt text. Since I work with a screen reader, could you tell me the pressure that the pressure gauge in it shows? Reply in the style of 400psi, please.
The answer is 3psi
